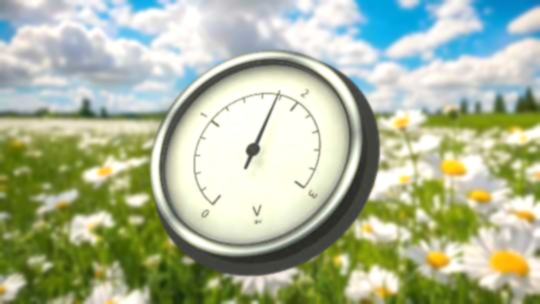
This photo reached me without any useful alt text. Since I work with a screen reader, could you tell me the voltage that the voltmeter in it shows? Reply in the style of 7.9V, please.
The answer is 1.8V
